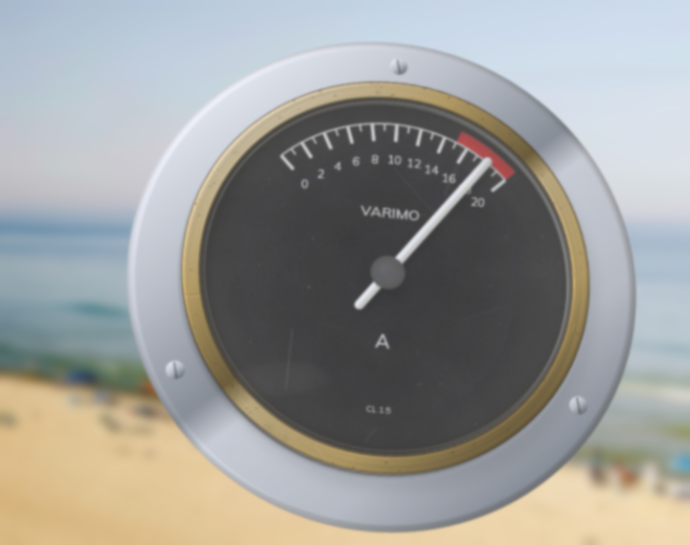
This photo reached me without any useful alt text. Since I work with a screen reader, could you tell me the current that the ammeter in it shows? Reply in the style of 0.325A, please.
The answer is 18A
